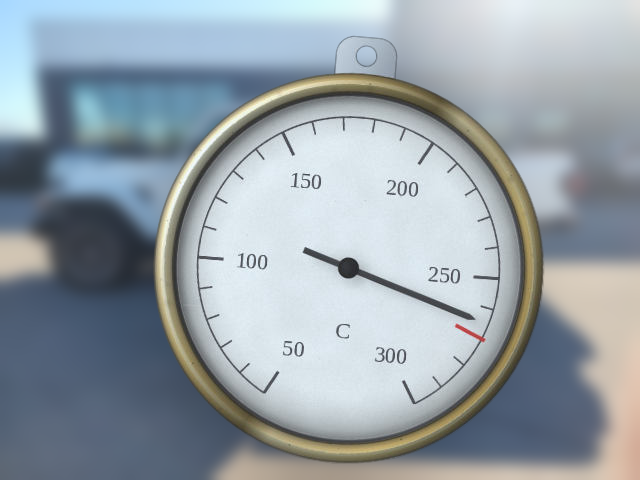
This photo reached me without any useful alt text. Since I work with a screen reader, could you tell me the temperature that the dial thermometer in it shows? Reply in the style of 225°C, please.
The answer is 265°C
